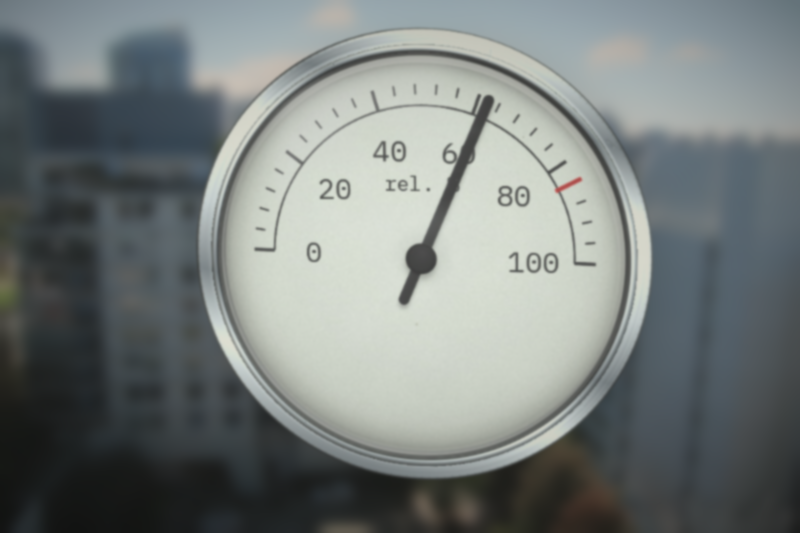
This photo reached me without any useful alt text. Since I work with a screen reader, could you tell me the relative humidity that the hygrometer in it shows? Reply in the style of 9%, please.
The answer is 62%
